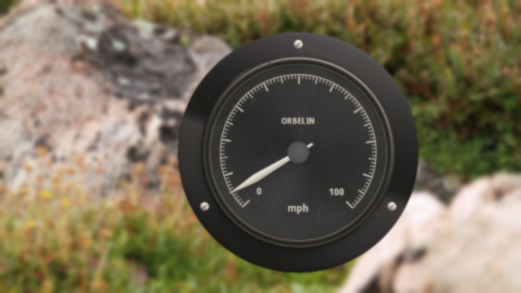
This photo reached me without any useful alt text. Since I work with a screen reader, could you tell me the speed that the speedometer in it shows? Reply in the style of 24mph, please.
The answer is 5mph
